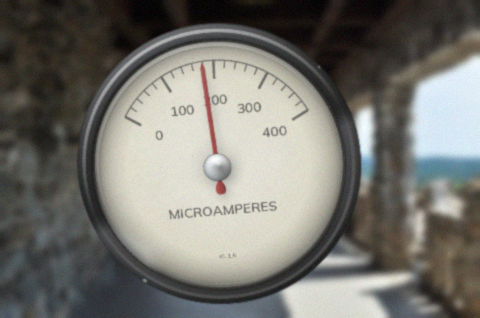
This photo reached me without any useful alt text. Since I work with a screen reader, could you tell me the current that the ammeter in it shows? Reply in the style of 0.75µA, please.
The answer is 180µA
